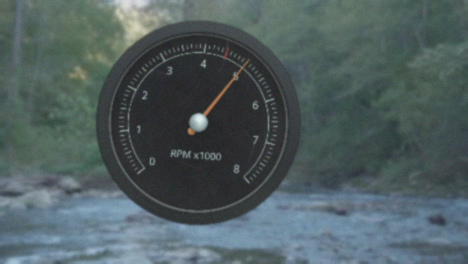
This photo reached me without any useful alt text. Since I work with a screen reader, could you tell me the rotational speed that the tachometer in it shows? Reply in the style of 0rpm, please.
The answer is 5000rpm
